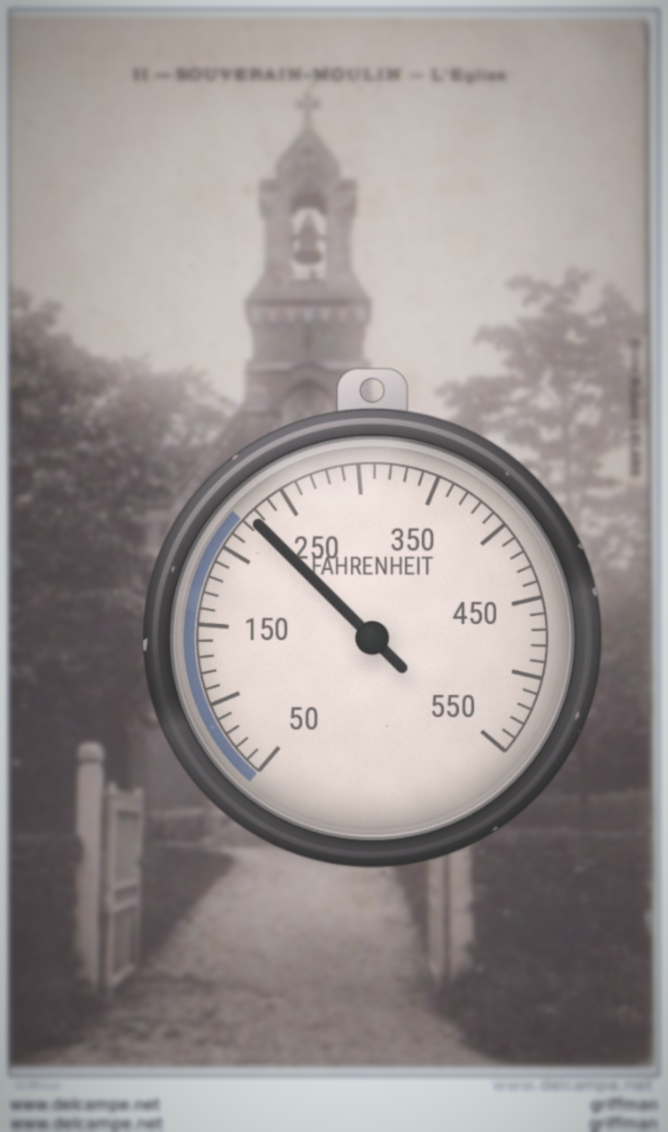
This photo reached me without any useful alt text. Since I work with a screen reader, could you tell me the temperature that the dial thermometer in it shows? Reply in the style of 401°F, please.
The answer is 225°F
